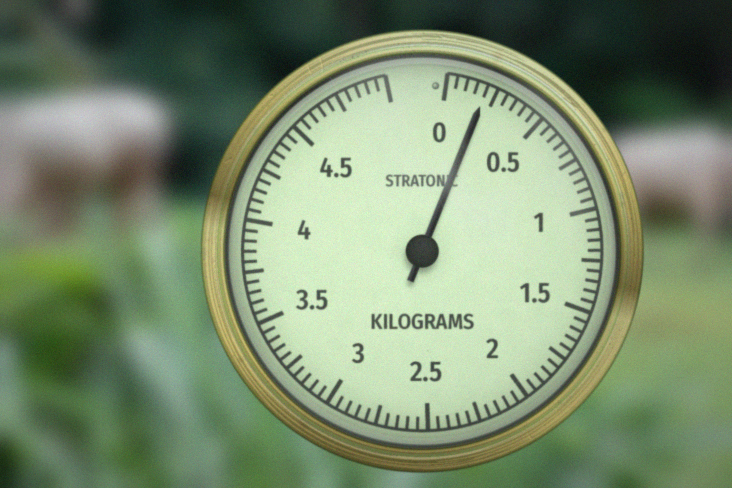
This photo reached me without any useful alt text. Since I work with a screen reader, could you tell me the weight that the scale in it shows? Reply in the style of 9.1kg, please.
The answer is 0.2kg
